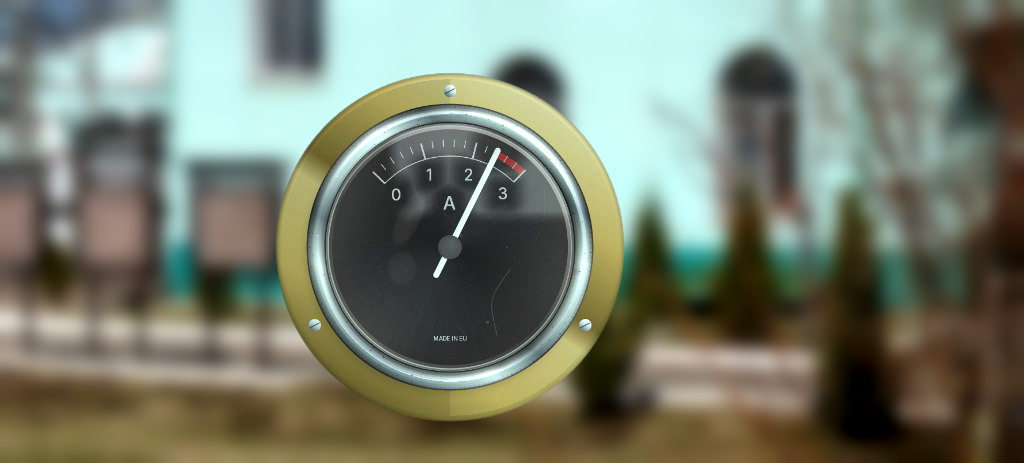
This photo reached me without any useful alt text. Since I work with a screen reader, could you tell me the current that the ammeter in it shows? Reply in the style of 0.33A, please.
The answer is 2.4A
